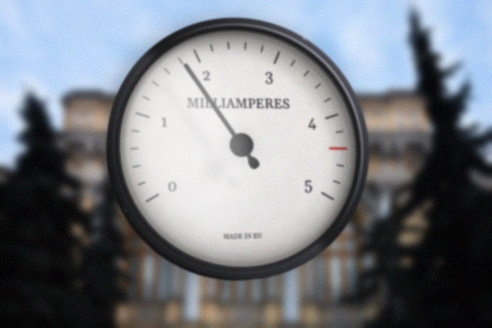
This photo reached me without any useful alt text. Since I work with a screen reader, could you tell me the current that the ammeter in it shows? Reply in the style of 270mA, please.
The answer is 1.8mA
